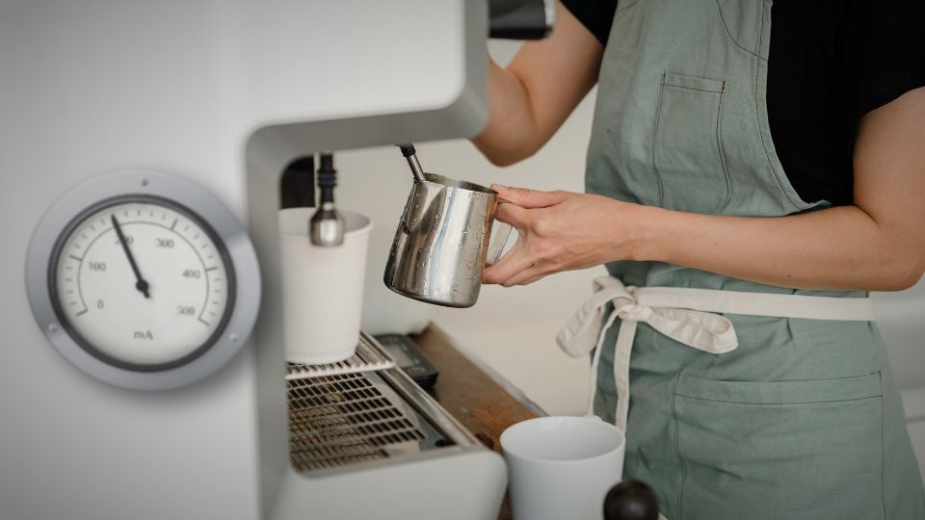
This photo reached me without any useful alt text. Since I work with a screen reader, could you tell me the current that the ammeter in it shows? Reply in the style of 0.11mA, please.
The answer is 200mA
